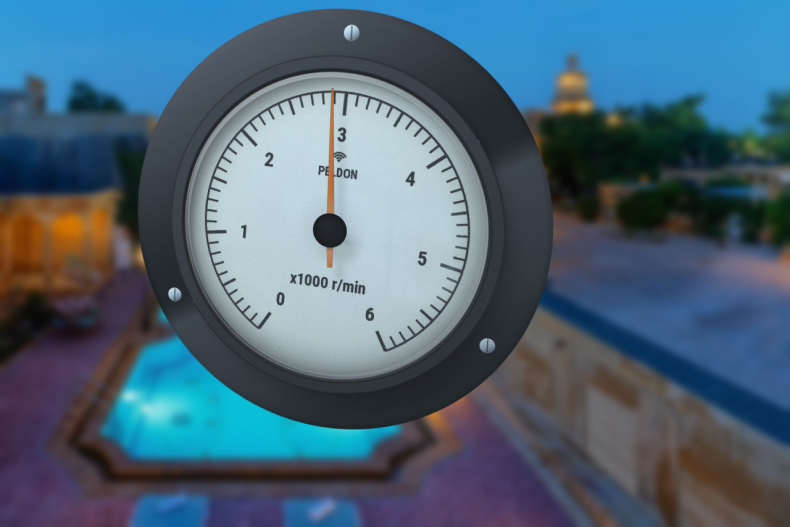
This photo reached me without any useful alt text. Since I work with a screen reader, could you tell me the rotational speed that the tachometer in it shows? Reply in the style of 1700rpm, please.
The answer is 2900rpm
